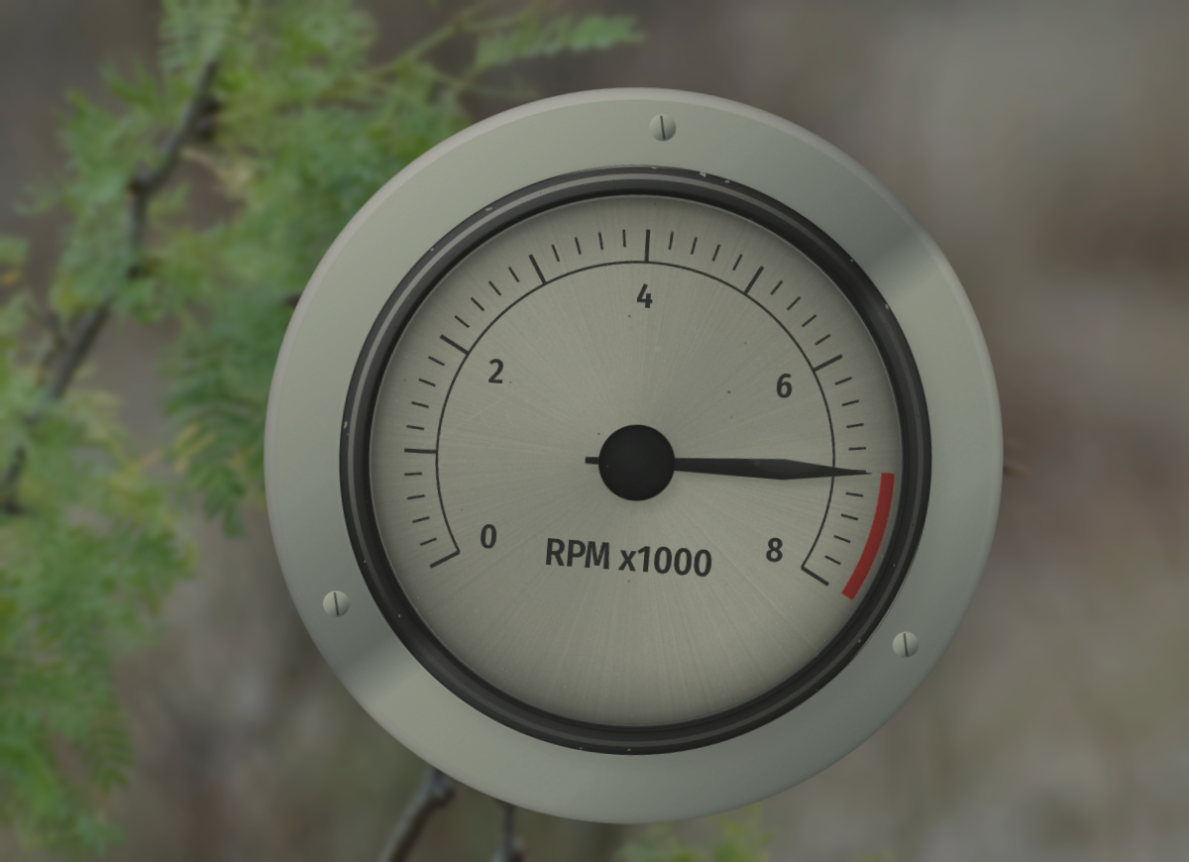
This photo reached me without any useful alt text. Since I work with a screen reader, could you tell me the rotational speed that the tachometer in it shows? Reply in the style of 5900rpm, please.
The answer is 7000rpm
